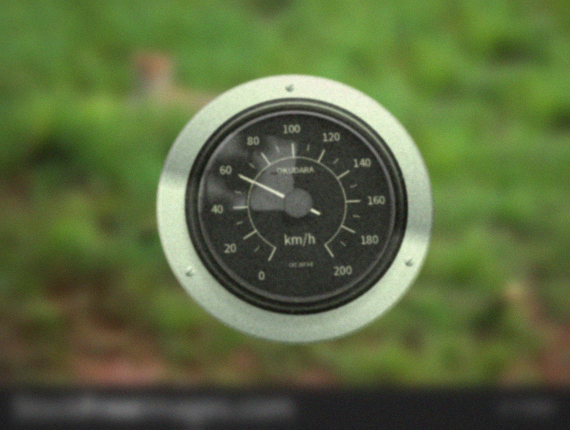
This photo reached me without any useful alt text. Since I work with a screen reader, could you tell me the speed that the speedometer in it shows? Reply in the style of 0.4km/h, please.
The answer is 60km/h
